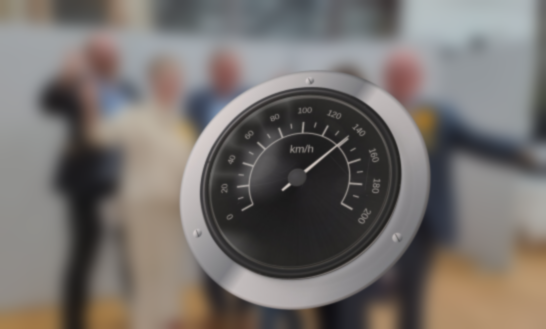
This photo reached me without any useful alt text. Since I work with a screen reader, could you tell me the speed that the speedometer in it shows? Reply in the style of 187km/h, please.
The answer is 140km/h
